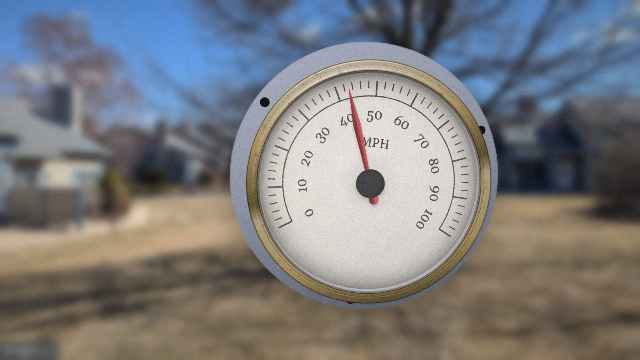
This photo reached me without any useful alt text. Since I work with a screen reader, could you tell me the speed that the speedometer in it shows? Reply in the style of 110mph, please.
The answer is 43mph
